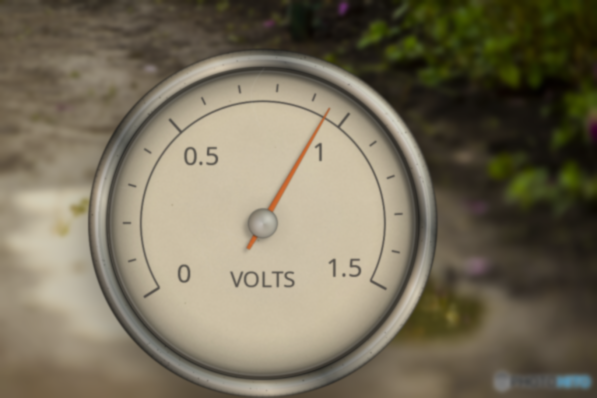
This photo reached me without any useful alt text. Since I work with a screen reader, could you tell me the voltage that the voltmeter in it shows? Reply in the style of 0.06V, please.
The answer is 0.95V
